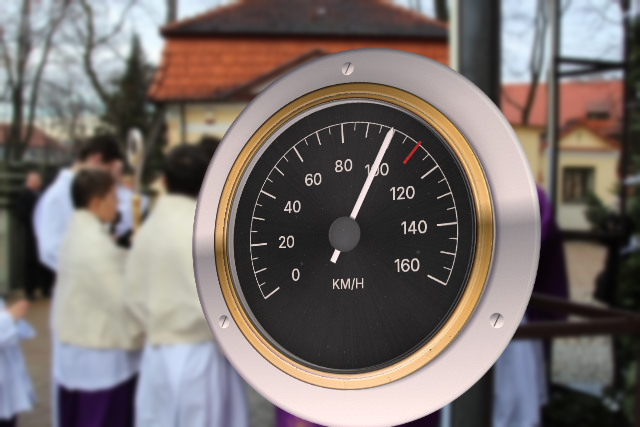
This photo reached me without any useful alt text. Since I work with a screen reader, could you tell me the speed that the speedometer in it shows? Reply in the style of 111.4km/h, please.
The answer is 100km/h
